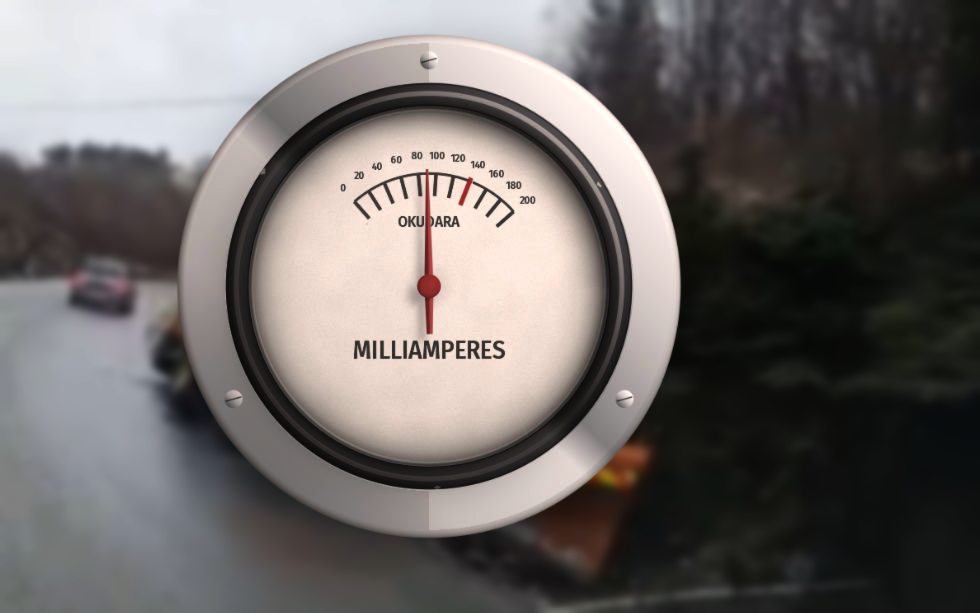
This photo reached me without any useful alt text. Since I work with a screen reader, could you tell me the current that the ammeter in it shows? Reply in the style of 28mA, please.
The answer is 90mA
